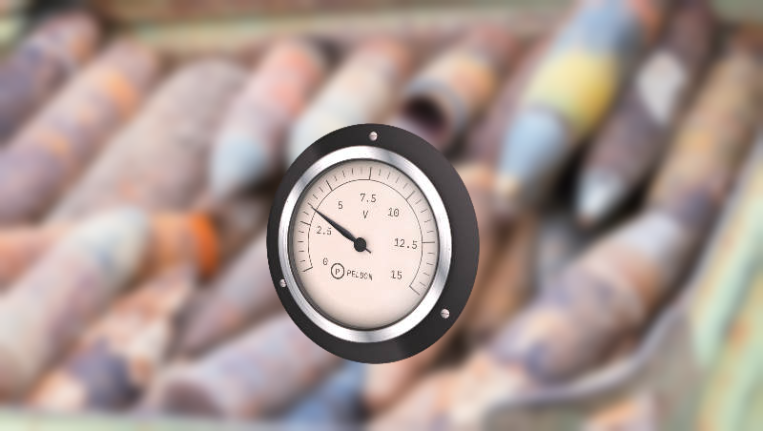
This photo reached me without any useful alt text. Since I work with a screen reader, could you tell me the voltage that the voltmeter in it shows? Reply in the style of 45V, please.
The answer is 3.5V
